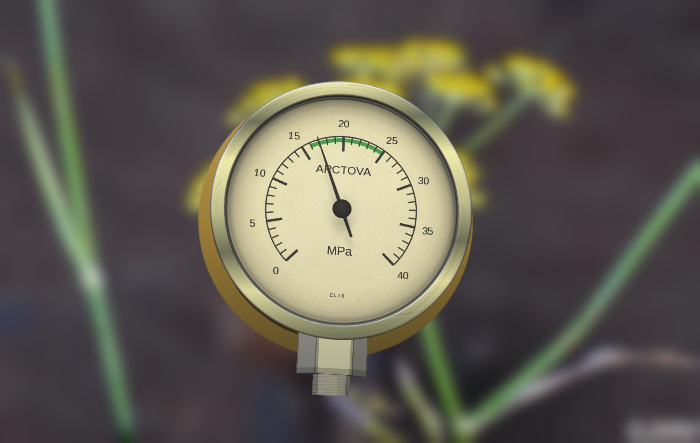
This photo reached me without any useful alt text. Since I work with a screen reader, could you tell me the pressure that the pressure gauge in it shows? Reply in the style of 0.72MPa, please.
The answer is 17MPa
